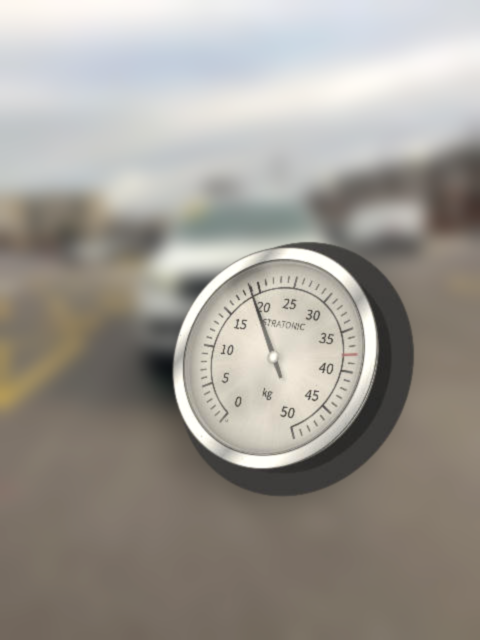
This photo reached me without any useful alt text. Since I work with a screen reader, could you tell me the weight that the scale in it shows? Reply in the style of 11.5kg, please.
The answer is 19kg
